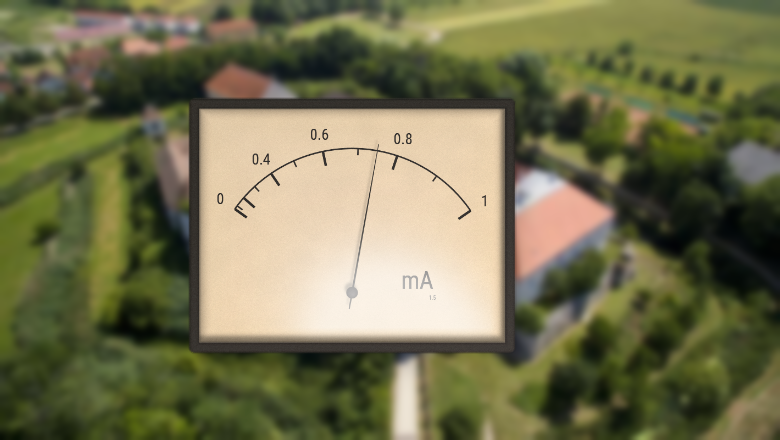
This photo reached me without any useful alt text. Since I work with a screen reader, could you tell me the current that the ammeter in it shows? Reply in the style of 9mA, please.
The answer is 0.75mA
